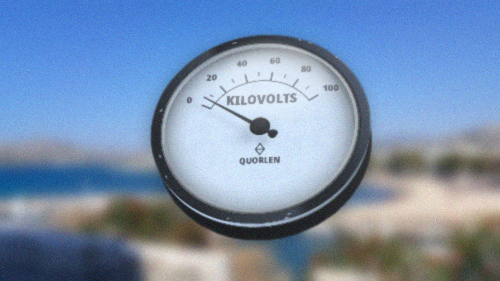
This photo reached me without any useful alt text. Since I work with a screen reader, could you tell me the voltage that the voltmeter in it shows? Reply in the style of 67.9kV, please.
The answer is 5kV
